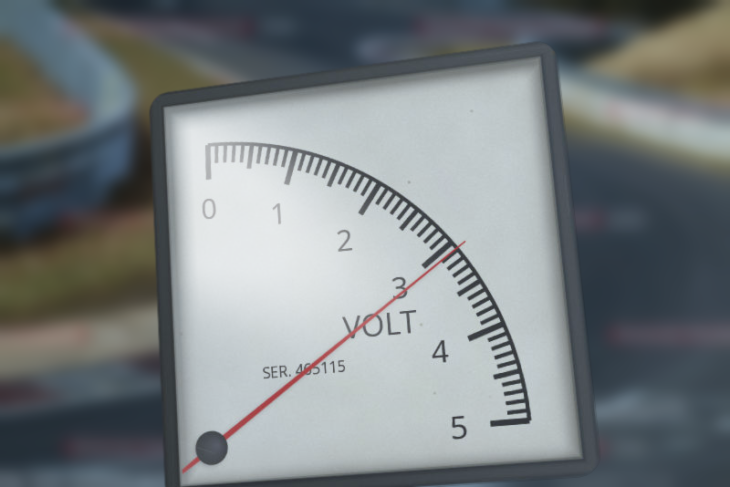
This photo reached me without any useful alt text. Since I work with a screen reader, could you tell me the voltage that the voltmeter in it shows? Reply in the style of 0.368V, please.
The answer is 3.1V
